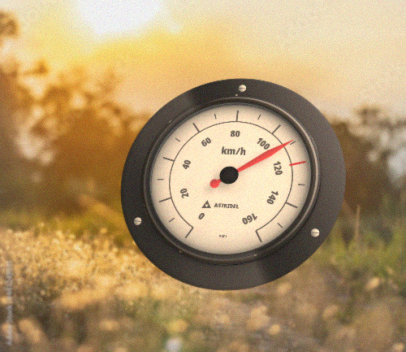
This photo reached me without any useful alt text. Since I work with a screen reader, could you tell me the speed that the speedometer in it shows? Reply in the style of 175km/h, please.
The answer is 110km/h
